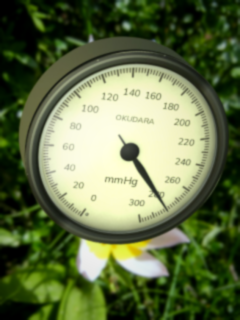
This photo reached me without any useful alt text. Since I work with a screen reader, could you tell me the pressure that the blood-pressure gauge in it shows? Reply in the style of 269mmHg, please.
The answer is 280mmHg
